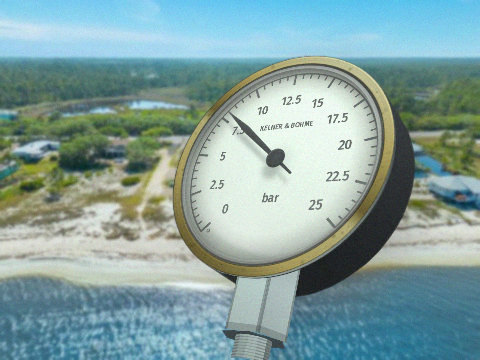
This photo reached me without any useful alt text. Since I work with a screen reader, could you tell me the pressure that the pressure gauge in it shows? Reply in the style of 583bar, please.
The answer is 8bar
